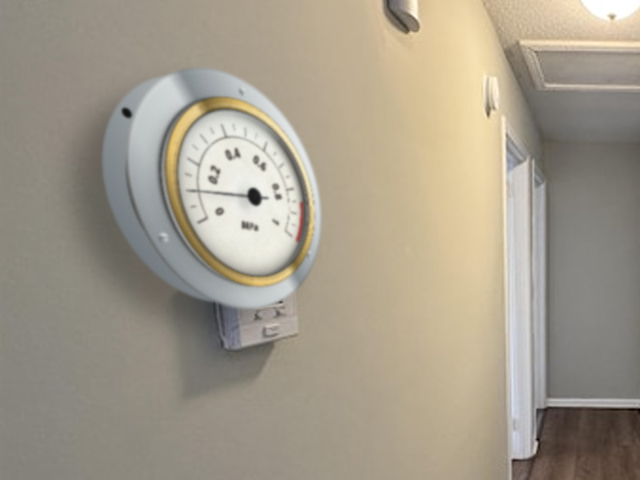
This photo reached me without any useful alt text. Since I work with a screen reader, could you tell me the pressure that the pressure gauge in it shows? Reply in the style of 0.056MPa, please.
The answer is 0.1MPa
